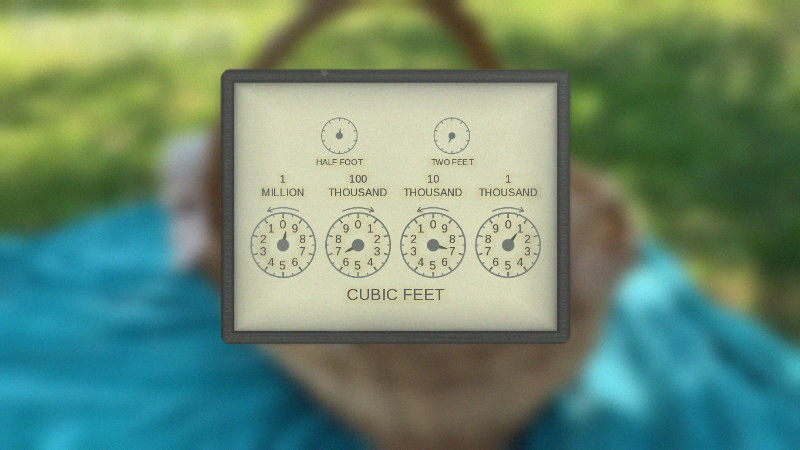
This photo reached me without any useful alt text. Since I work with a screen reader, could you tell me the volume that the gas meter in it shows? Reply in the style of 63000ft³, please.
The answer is 967100ft³
